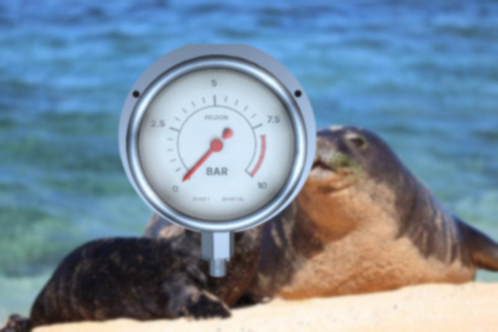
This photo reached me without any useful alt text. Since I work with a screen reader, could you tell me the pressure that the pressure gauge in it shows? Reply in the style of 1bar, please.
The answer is 0bar
